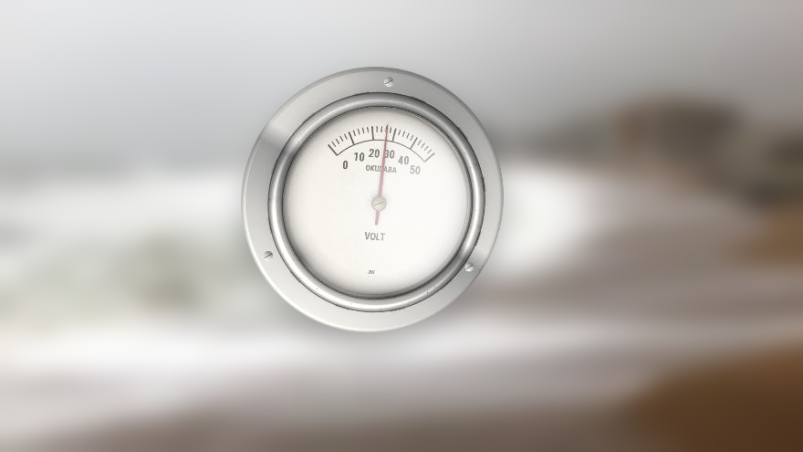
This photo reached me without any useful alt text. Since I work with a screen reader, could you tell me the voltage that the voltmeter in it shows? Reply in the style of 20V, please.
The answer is 26V
